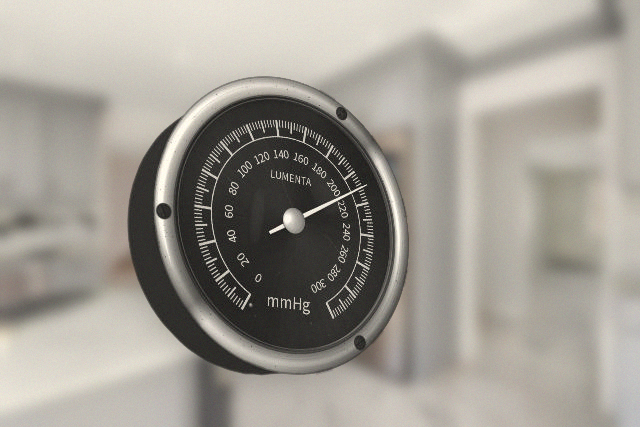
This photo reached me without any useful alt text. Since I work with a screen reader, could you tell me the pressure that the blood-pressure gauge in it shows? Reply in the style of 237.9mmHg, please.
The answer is 210mmHg
